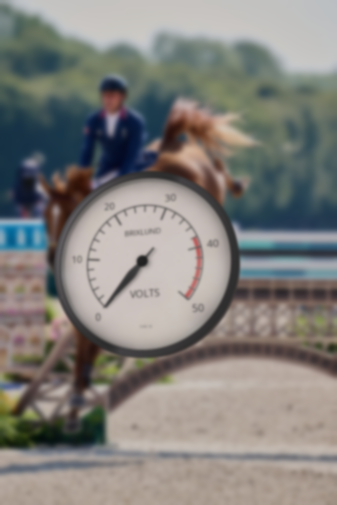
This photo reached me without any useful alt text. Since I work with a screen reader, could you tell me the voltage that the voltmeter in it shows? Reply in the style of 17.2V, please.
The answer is 0V
